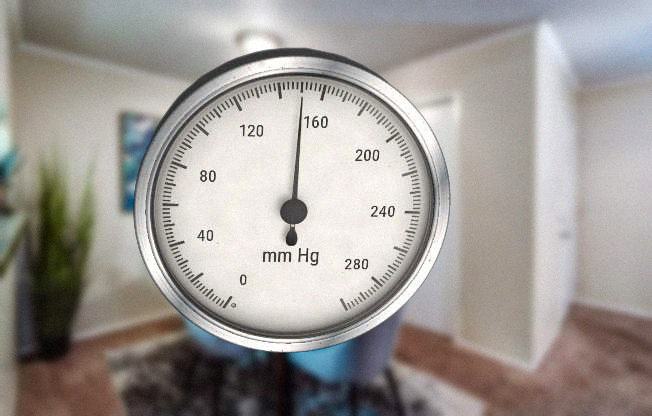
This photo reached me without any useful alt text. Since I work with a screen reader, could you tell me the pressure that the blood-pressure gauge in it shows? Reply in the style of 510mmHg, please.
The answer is 150mmHg
